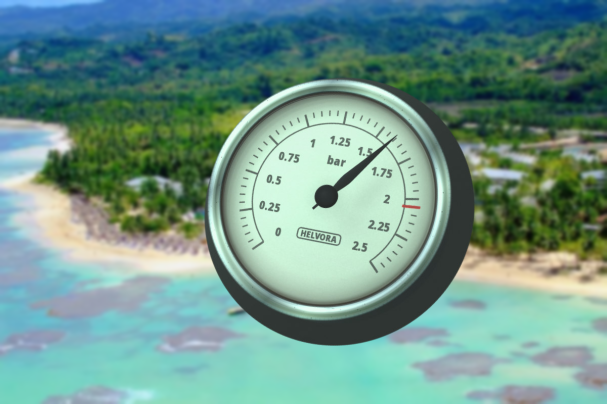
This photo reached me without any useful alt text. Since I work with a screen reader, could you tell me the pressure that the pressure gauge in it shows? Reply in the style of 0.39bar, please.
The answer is 1.6bar
